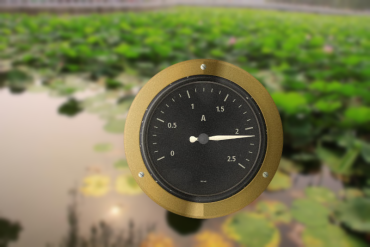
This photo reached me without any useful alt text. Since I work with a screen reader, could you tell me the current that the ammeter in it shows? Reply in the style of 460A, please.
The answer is 2.1A
